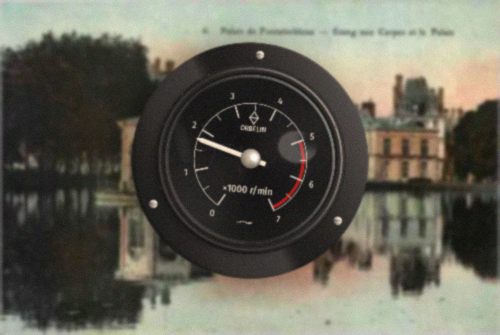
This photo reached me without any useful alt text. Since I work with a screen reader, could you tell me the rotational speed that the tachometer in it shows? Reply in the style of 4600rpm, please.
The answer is 1750rpm
